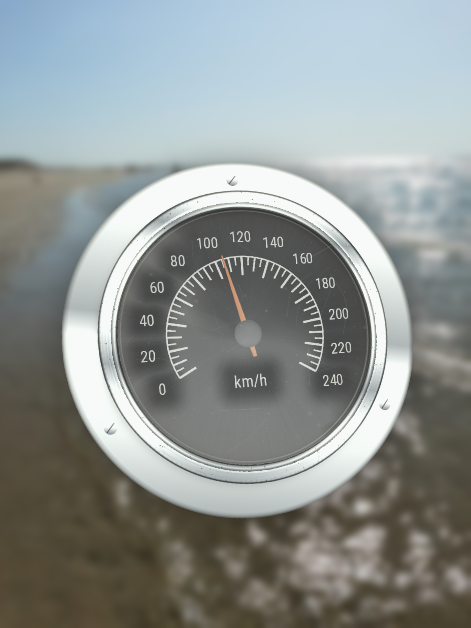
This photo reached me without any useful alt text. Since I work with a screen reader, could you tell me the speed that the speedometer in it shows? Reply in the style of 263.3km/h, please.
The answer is 105km/h
